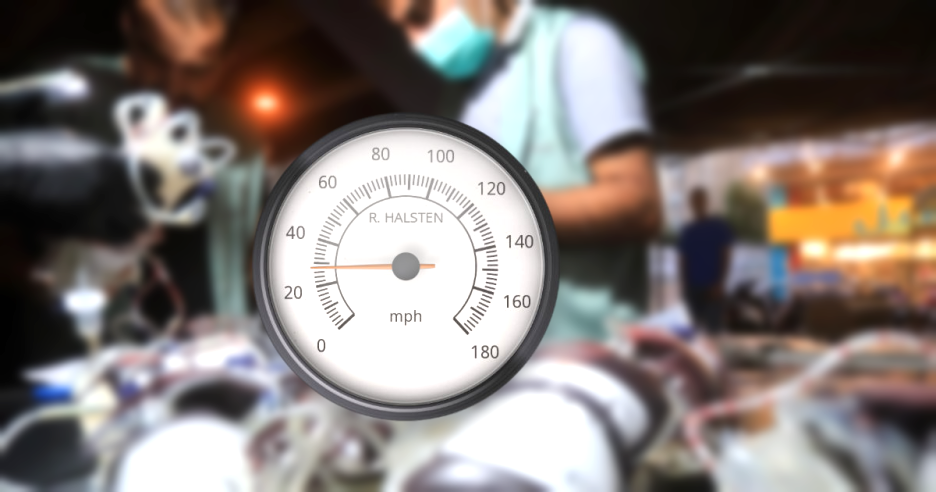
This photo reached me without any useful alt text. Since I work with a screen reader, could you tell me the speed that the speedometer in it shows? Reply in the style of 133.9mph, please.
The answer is 28mph
